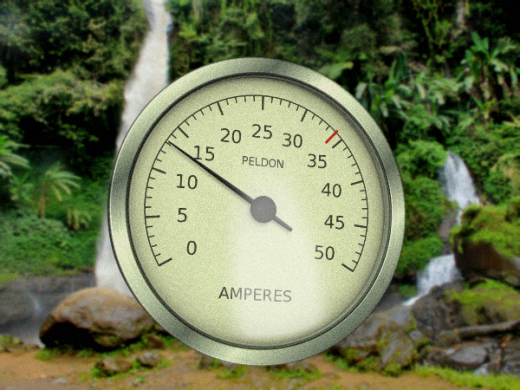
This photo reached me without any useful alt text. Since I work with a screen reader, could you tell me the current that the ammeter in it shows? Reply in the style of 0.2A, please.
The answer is 13A
